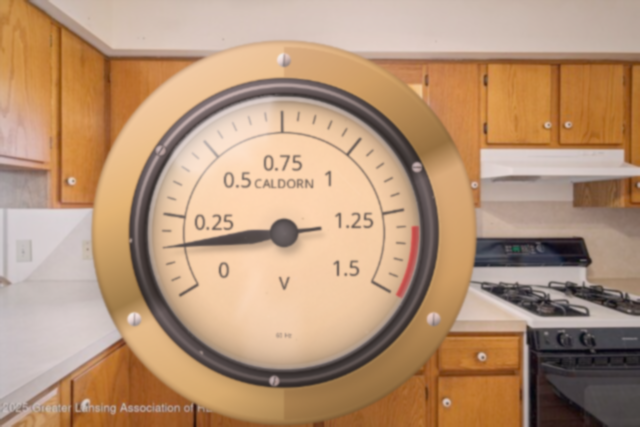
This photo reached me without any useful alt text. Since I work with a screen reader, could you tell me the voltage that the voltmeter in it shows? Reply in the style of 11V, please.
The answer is 0.15V
